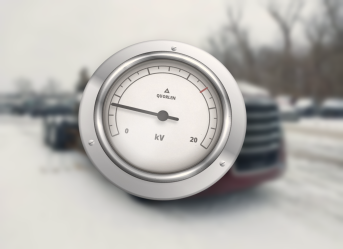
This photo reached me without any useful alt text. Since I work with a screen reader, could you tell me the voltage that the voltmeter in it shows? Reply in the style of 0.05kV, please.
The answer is 3kV
